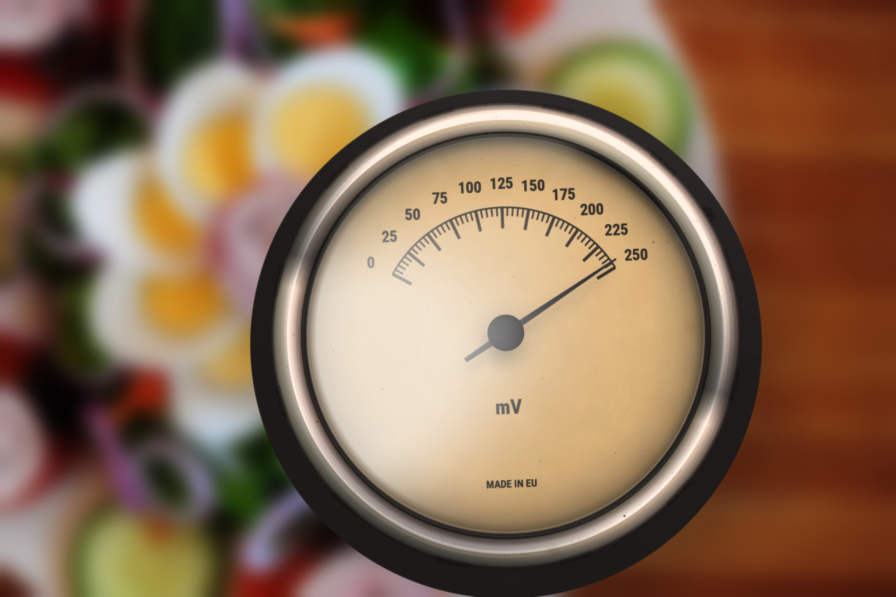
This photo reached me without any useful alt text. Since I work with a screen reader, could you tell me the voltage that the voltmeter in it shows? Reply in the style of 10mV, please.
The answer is 245mV
